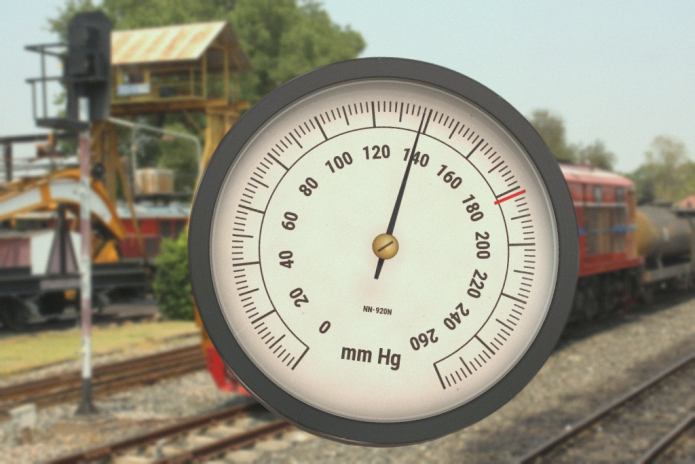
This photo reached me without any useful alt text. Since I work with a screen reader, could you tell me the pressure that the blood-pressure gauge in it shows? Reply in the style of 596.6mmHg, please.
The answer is 138mmHg
